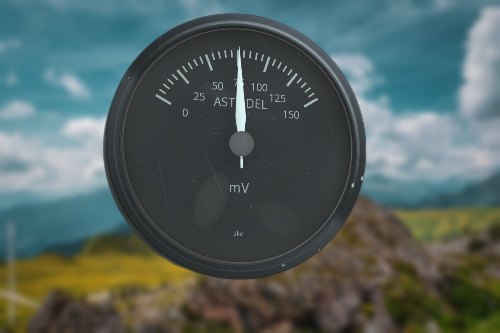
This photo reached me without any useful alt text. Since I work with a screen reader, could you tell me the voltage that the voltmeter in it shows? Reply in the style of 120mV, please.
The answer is 75mV
